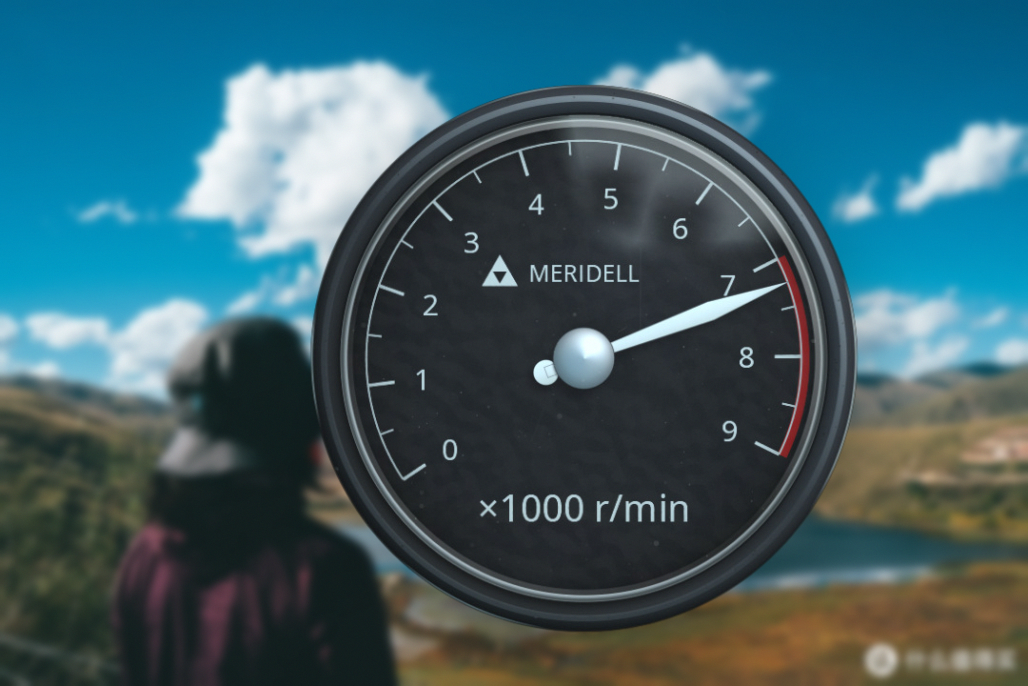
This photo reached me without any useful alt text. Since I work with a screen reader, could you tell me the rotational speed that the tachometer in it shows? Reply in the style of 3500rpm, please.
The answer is 7250rpm
